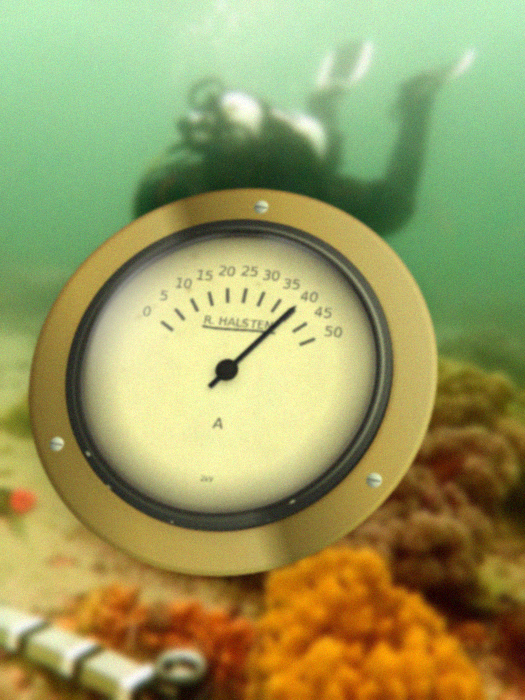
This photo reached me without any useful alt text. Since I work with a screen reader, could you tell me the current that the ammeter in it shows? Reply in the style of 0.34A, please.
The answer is 40A
